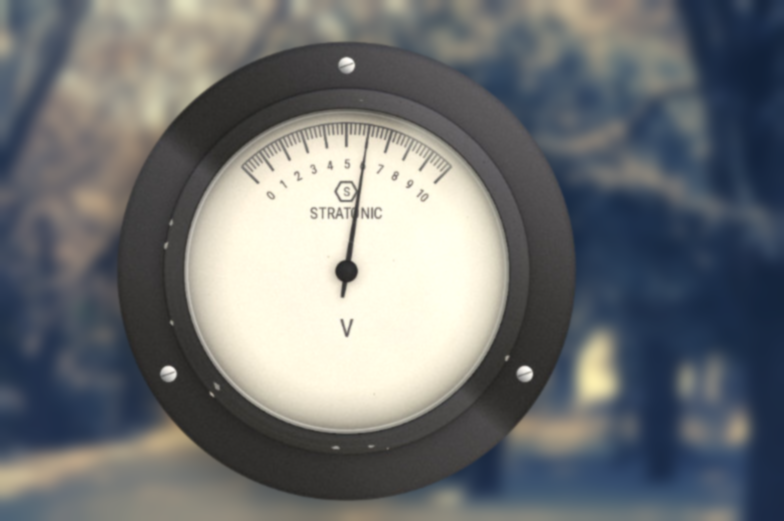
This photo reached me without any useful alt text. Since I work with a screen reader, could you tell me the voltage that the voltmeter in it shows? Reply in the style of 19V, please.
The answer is 6V
